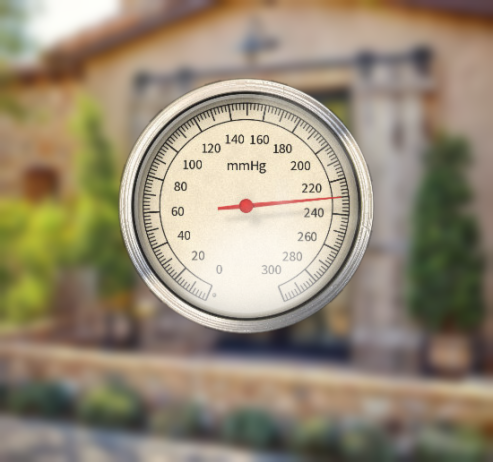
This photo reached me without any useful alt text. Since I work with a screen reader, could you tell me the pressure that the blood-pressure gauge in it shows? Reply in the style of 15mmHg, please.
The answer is 230mmHg
